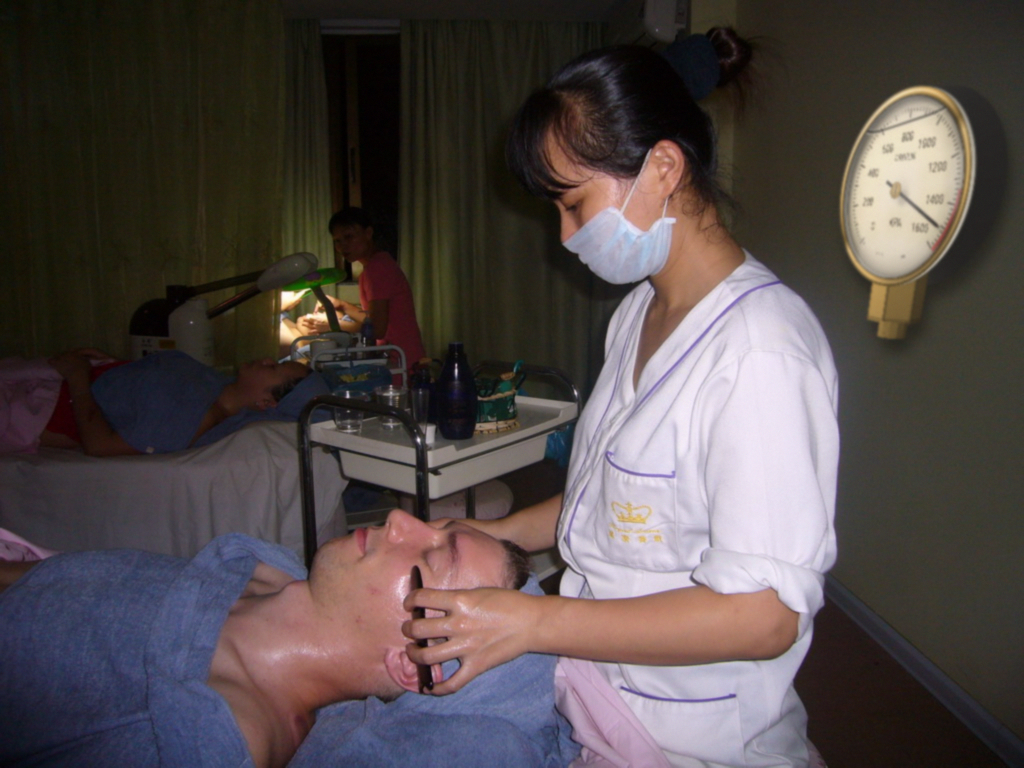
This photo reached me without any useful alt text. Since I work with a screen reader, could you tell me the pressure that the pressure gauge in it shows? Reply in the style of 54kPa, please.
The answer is 1500kPa
